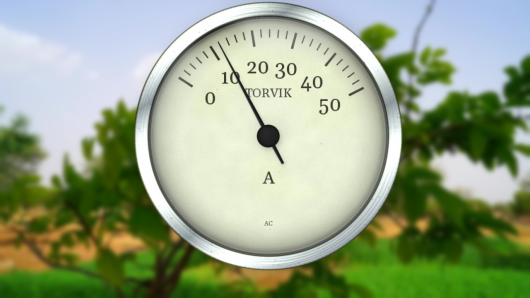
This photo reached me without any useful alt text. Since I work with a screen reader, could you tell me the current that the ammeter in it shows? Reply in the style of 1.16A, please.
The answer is 12A
